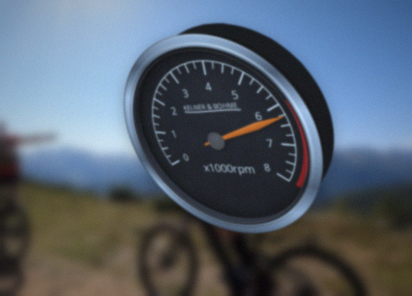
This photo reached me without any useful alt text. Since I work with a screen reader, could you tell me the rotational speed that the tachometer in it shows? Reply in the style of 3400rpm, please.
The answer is 6250rpm
